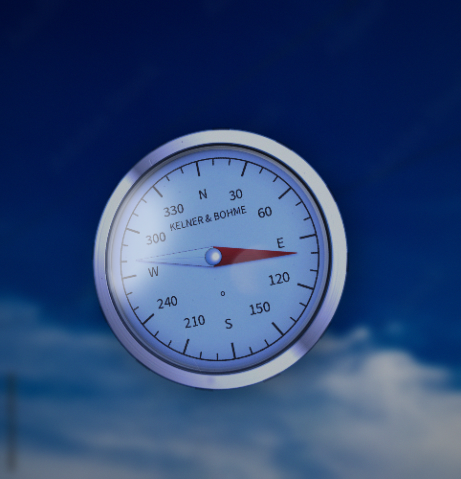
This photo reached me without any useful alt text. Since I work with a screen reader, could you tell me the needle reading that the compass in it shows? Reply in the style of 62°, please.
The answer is 100°
